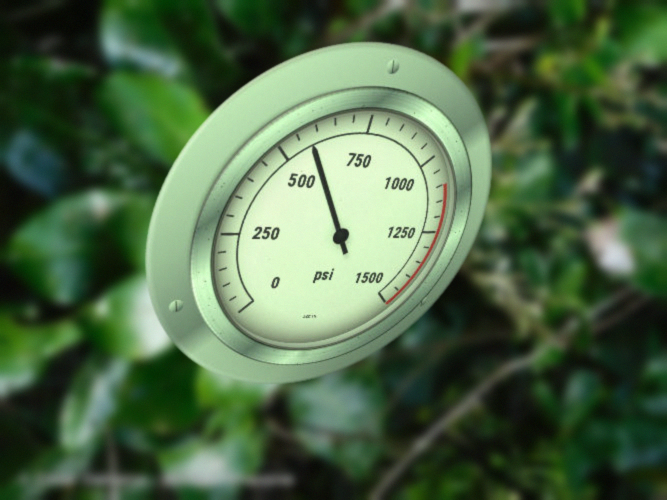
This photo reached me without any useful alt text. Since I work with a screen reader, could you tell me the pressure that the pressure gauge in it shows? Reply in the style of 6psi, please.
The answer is 575psi
